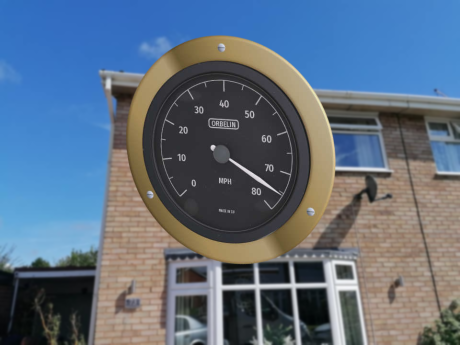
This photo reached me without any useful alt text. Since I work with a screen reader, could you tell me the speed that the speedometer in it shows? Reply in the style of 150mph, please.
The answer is 75mph
